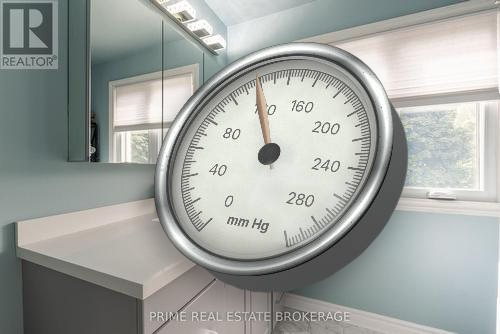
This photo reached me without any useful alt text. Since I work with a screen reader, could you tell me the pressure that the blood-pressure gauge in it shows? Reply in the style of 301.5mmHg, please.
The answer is 120mmHg
